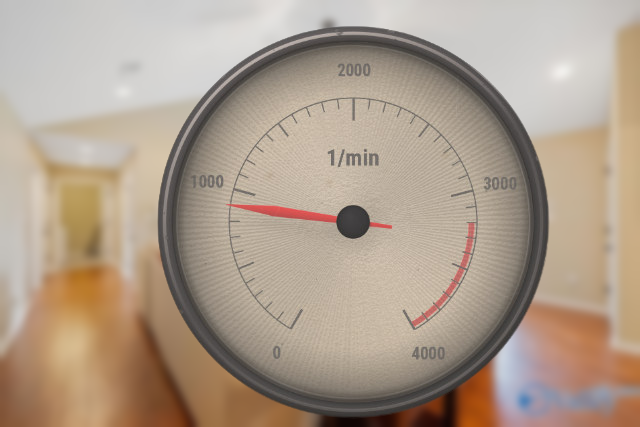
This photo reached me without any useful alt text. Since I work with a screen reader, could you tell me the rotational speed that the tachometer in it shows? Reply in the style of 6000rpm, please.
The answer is 900rpm
